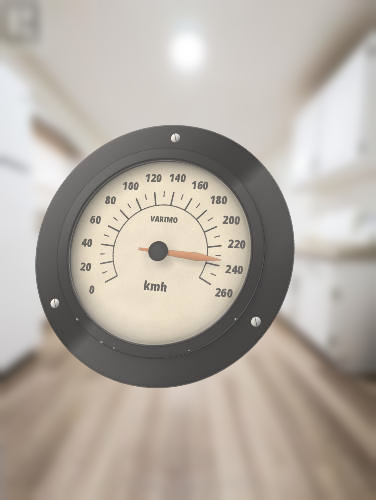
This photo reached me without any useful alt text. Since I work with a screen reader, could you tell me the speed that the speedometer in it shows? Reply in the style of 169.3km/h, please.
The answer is 235km/h
